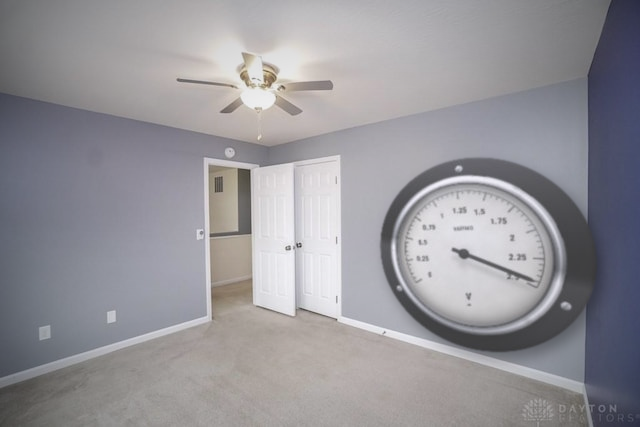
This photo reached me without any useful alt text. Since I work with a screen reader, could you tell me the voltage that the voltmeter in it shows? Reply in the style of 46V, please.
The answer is 2.45V
